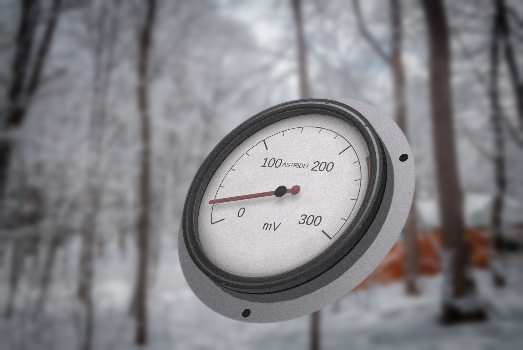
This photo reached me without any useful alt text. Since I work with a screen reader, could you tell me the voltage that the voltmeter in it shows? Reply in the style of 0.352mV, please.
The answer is 20mV
